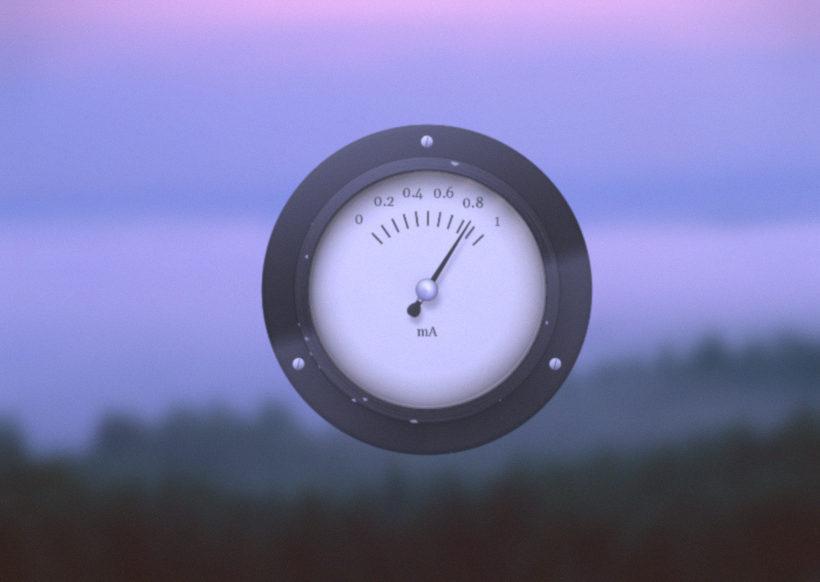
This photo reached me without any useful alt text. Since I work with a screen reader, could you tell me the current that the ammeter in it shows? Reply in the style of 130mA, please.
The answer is 0.85mA
